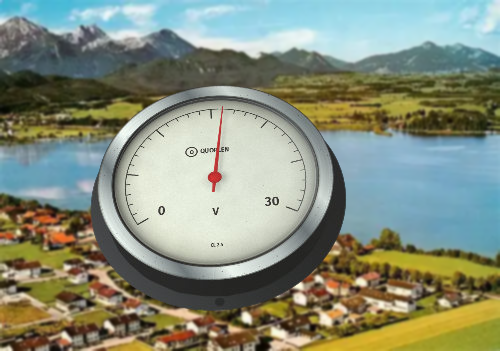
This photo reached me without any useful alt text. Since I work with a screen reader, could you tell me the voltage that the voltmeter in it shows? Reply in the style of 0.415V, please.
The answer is 16V
